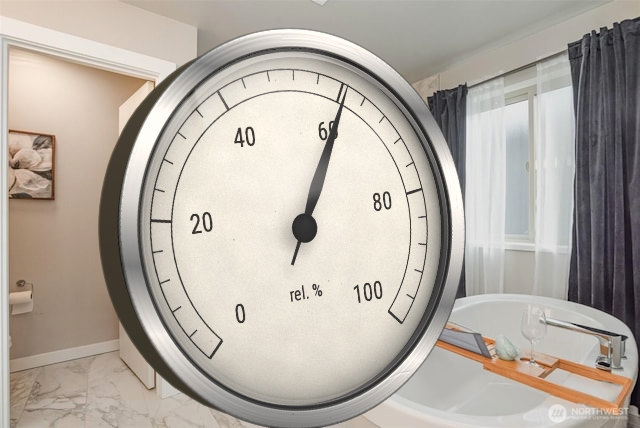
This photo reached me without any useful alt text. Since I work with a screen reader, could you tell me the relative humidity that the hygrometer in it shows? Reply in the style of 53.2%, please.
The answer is 60%
